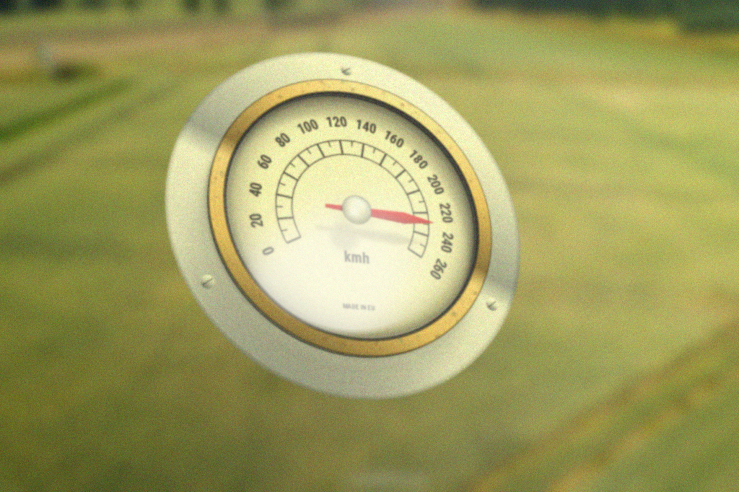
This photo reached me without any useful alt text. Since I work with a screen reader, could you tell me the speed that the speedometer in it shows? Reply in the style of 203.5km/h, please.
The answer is 230km/h
